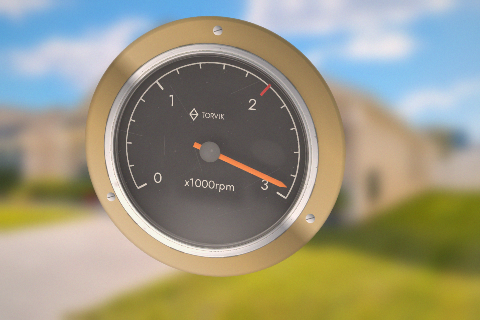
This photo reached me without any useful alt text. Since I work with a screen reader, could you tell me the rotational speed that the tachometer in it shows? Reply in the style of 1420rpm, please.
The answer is 2900rpm
